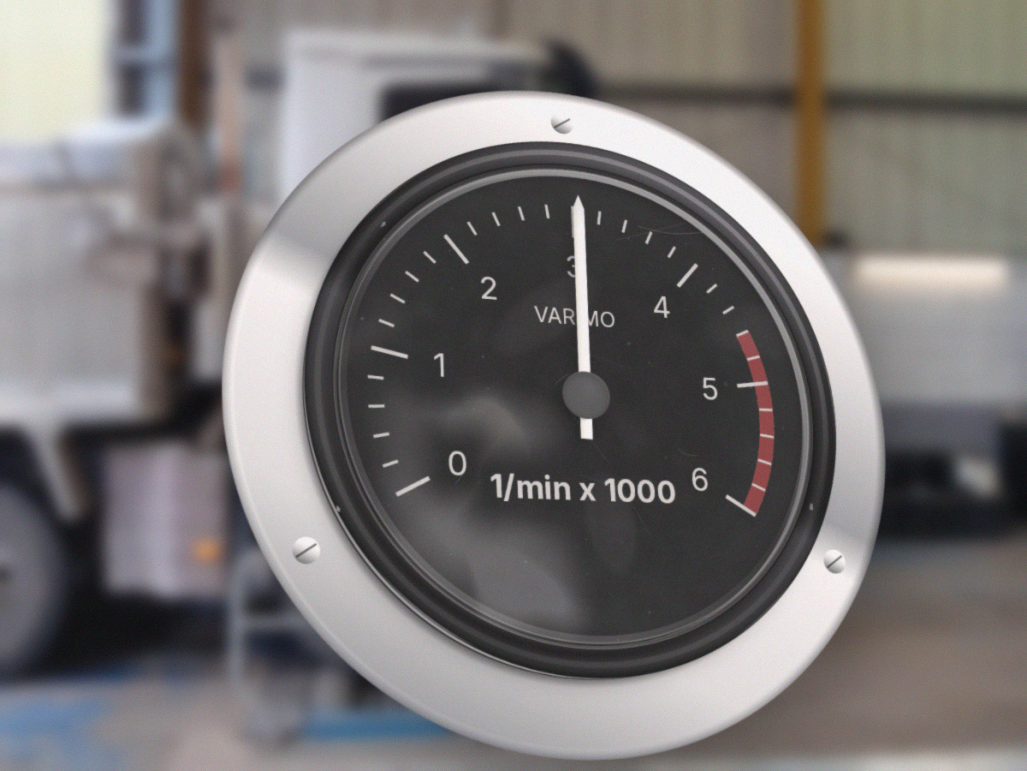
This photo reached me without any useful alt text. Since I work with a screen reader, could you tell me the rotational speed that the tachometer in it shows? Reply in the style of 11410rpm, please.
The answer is 3000rpm
